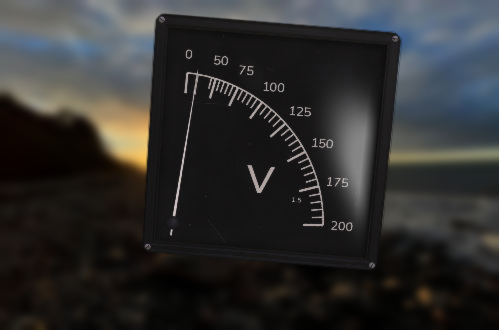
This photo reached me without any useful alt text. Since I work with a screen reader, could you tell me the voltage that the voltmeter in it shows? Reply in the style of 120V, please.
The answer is 25V
